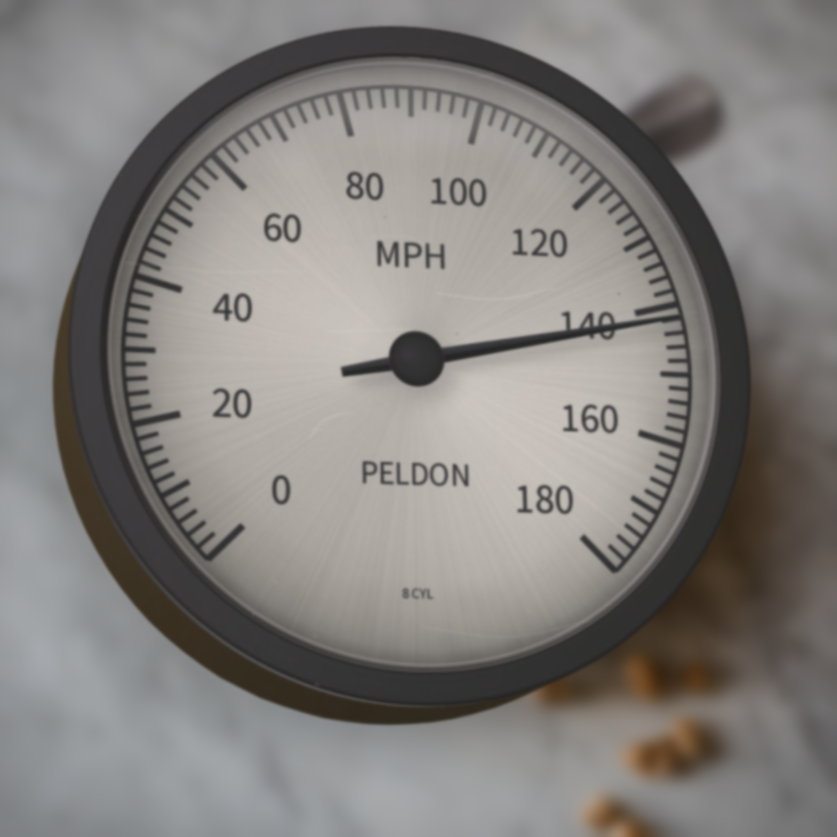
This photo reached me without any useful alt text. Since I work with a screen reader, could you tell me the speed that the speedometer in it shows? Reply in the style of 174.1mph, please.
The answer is 142mph
